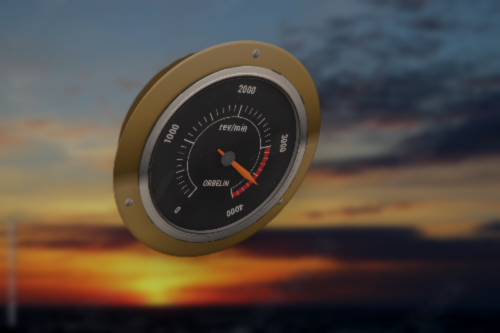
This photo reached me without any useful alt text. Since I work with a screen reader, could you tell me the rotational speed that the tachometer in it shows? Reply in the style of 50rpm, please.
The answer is 3600rpm
